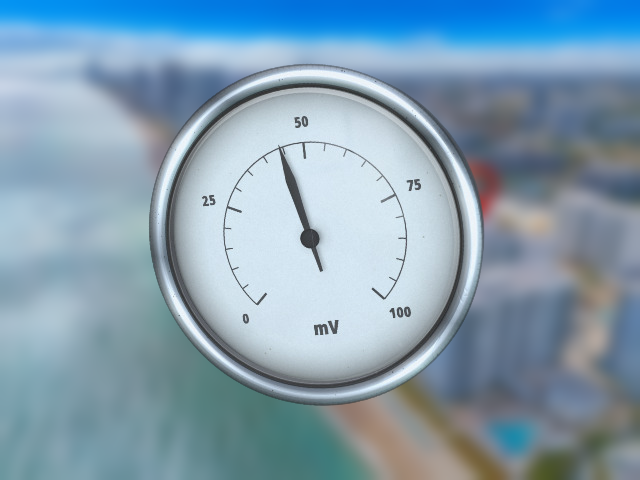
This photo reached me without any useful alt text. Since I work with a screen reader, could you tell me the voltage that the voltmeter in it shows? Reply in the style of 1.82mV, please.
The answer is 45mV
